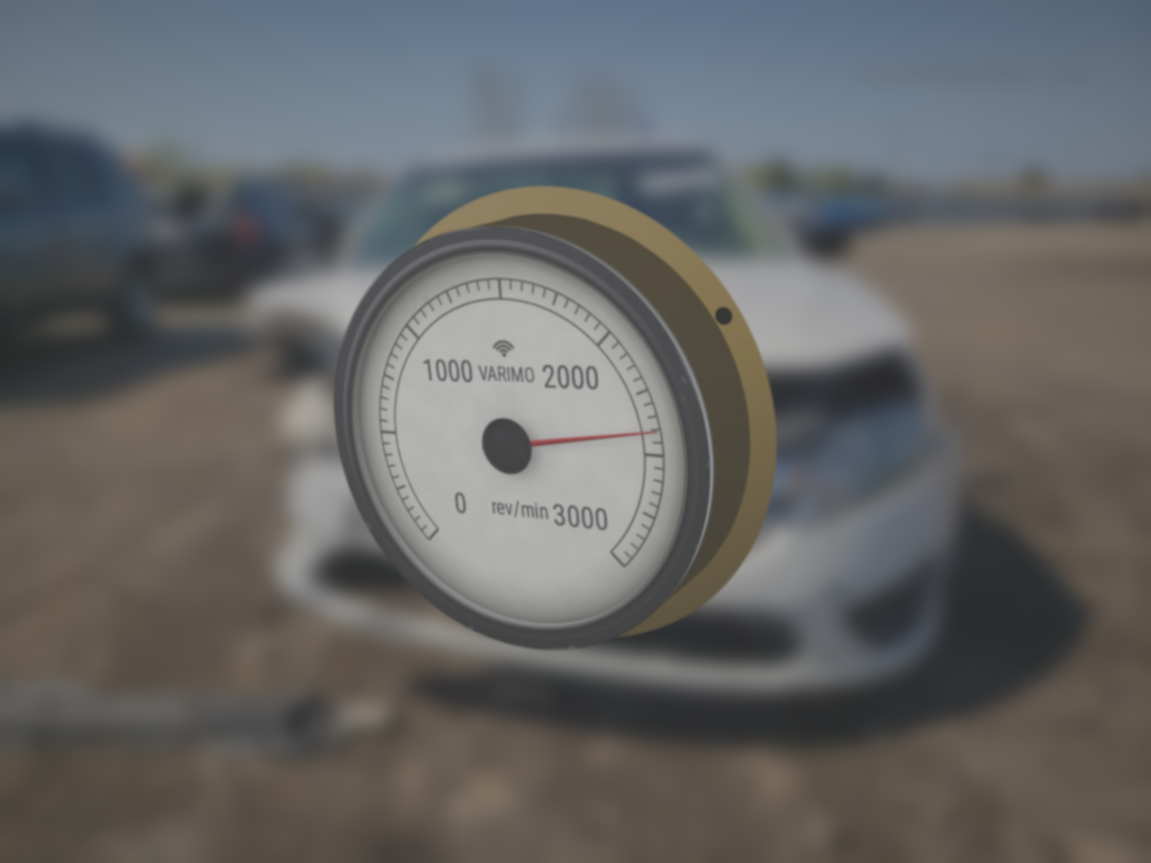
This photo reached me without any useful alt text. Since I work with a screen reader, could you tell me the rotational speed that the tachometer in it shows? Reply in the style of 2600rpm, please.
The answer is 2400rpm
